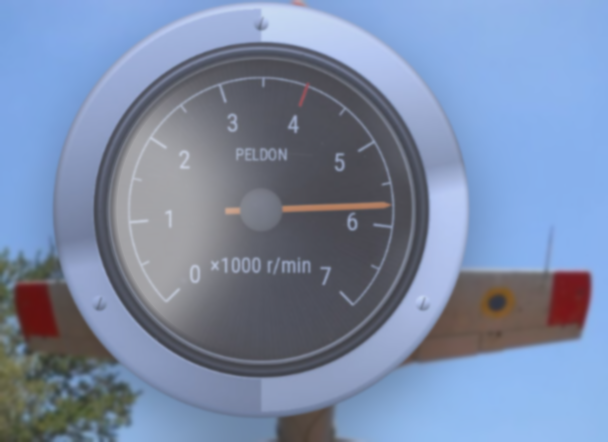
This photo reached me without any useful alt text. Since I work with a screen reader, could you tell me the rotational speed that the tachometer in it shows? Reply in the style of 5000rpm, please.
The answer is 5750rpm
